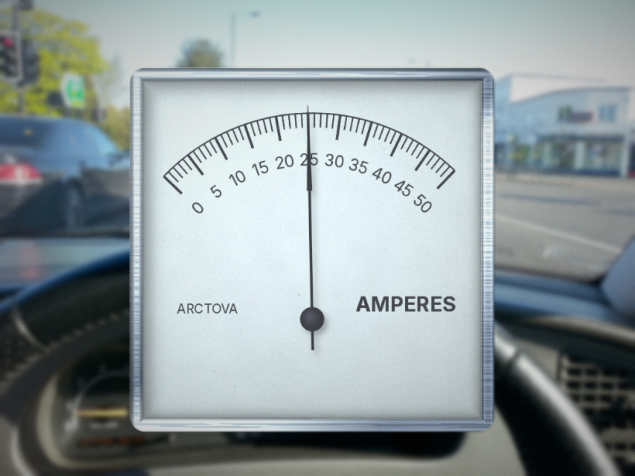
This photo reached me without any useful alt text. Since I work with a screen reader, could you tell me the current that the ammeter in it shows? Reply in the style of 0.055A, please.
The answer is 25A
